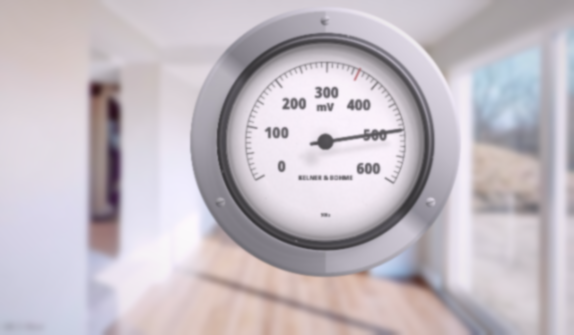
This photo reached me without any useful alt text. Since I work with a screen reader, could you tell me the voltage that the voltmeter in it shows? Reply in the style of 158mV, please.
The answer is 500mV
